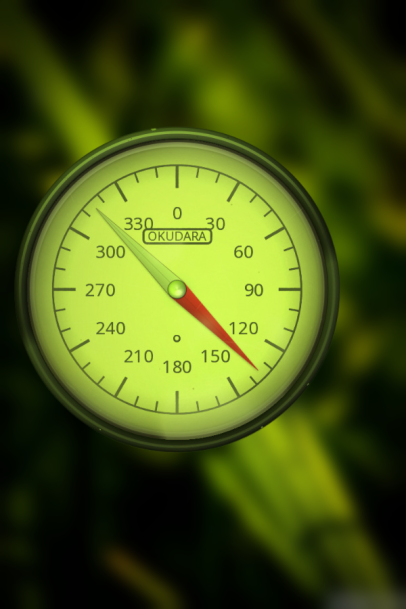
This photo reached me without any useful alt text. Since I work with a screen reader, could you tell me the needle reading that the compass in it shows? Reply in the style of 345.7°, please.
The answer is 135°
